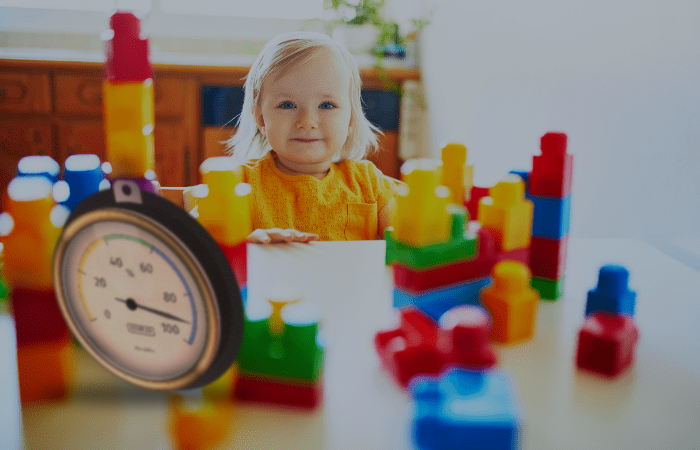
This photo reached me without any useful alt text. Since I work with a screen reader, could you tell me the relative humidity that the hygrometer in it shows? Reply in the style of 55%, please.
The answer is 90%
